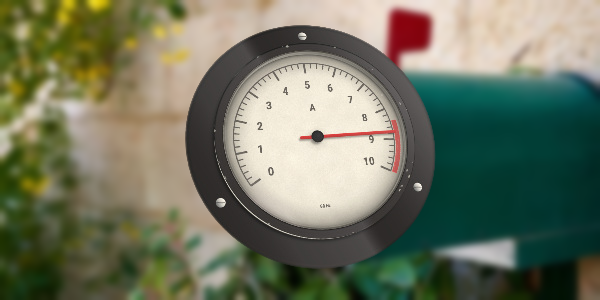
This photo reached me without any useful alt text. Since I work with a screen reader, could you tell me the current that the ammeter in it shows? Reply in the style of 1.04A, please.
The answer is 8.8A
